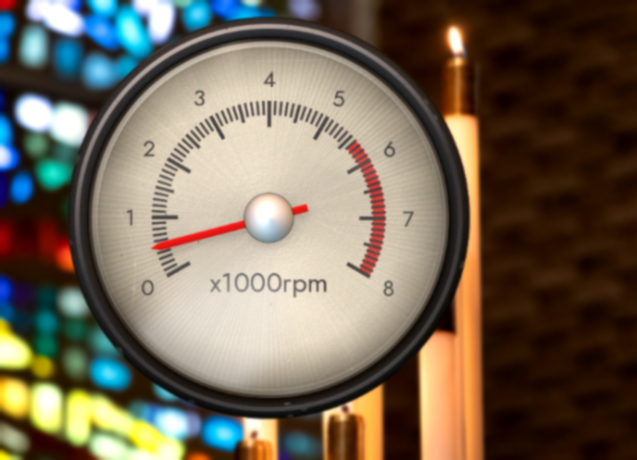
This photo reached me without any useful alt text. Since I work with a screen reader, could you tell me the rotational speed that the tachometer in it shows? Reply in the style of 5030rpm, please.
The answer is 500rpm
